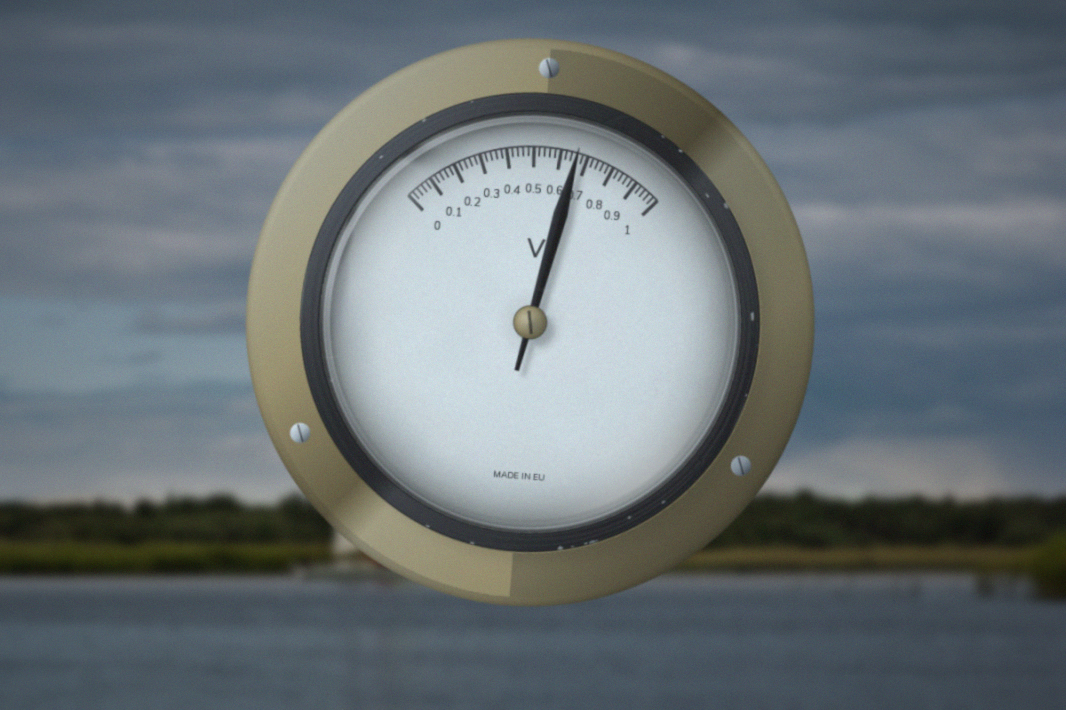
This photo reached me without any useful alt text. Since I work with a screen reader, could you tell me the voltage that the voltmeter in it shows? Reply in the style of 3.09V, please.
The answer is 0.66V
